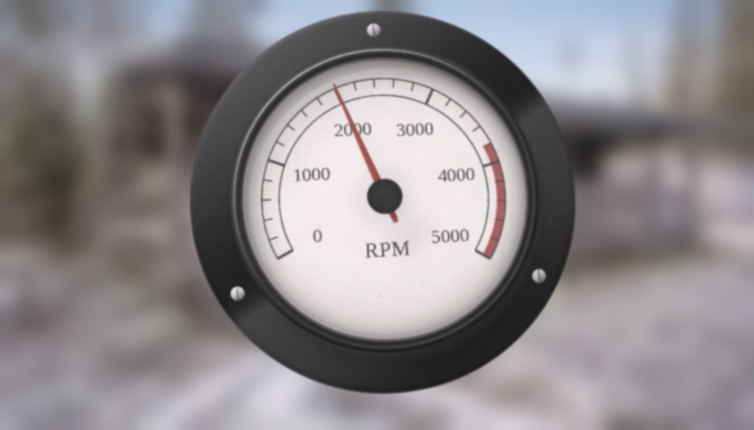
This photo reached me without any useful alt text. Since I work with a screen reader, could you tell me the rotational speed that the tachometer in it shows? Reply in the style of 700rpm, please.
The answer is 2000rpm
